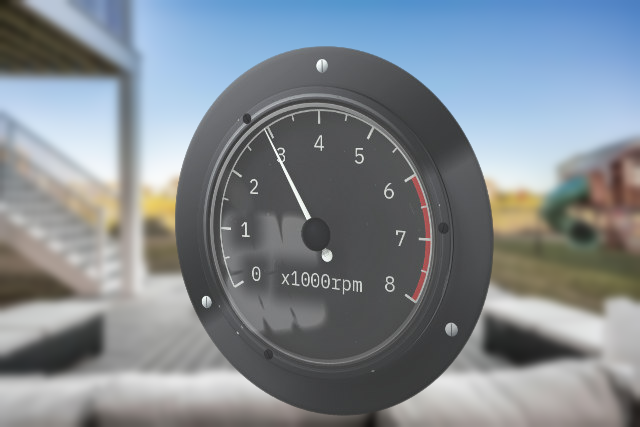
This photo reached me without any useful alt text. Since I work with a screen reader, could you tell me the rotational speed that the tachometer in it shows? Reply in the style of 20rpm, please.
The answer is 3000rpm
